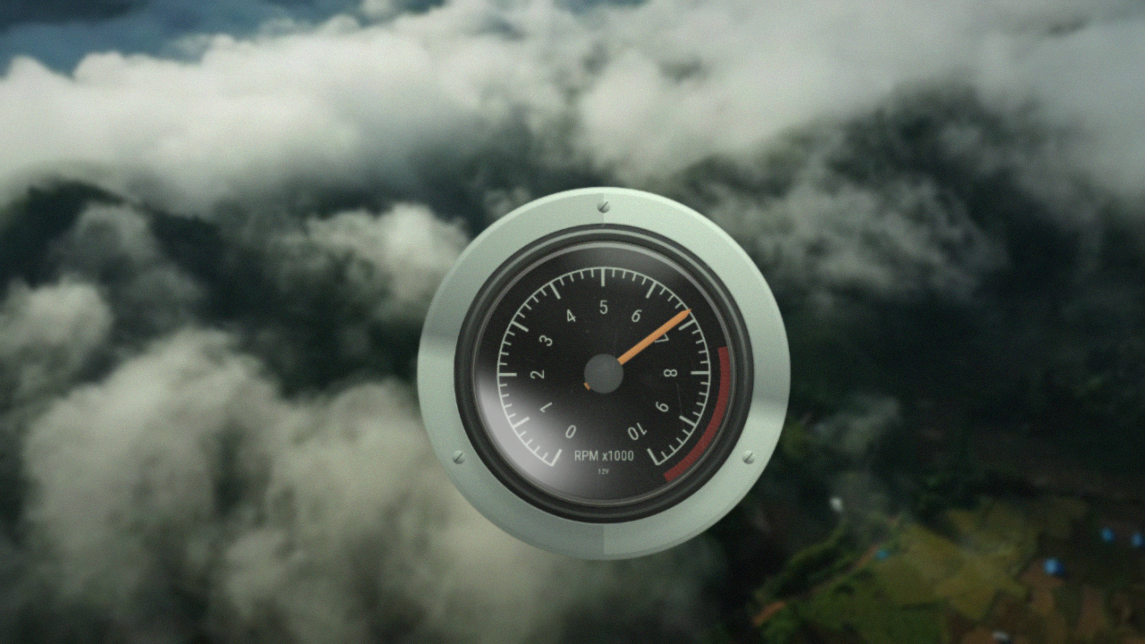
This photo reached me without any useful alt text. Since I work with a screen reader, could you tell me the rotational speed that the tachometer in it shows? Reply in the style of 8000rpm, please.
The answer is 6800rpm
